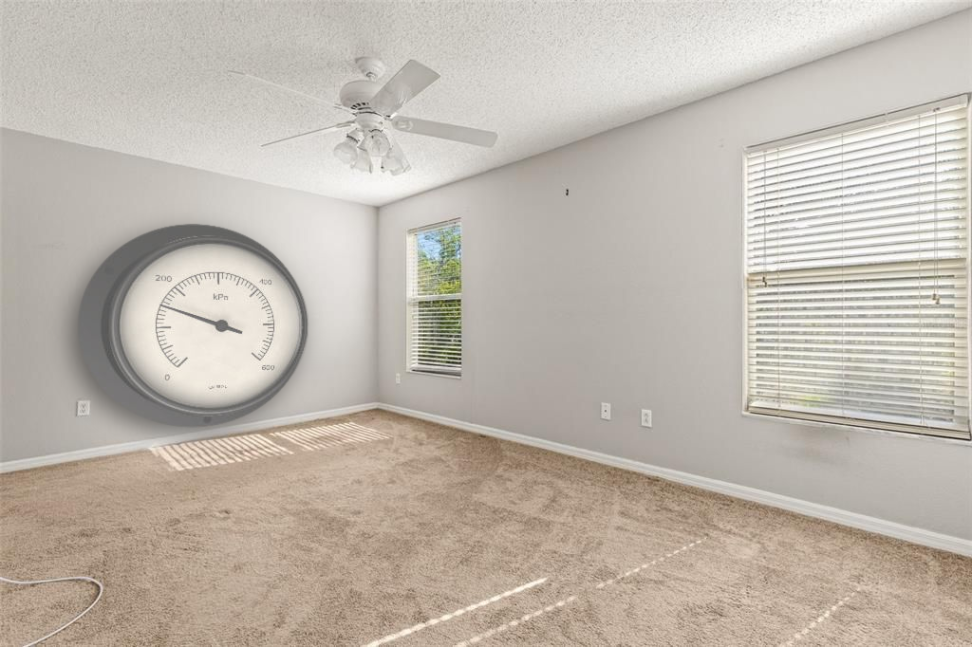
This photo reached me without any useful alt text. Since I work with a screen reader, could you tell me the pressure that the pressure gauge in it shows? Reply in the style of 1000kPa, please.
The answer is 150kPa
